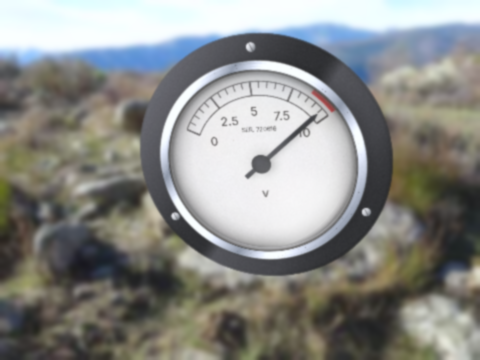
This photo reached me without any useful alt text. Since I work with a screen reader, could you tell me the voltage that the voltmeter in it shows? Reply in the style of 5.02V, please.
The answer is 9.5V
